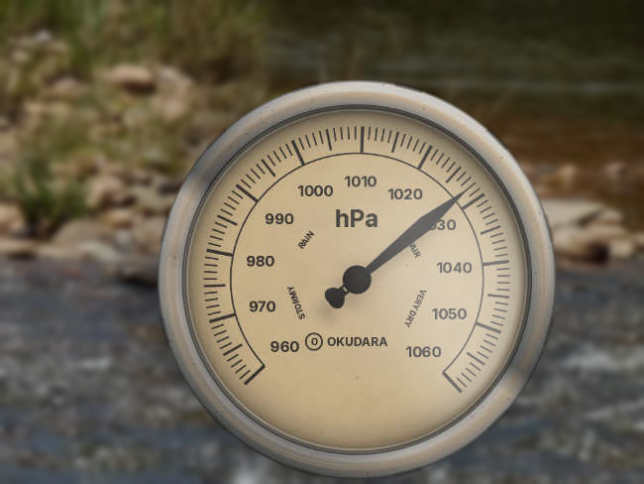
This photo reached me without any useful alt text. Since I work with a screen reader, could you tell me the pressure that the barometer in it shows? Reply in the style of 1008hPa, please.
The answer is 1028hPa
